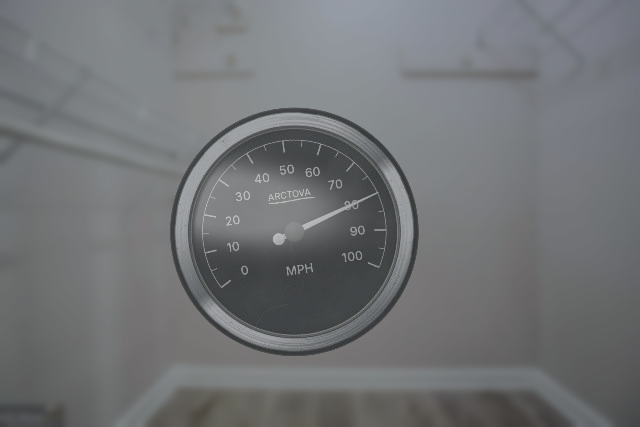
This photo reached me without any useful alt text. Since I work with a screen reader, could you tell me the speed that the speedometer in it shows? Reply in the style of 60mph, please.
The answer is 80mph
